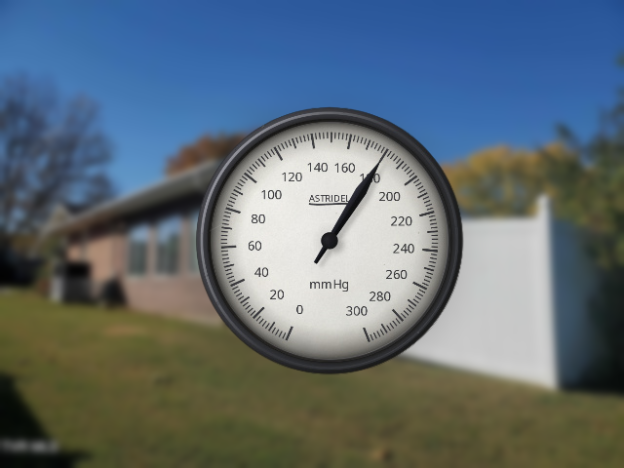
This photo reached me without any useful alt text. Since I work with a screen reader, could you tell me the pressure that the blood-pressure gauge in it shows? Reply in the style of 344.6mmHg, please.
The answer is 180mmHg
